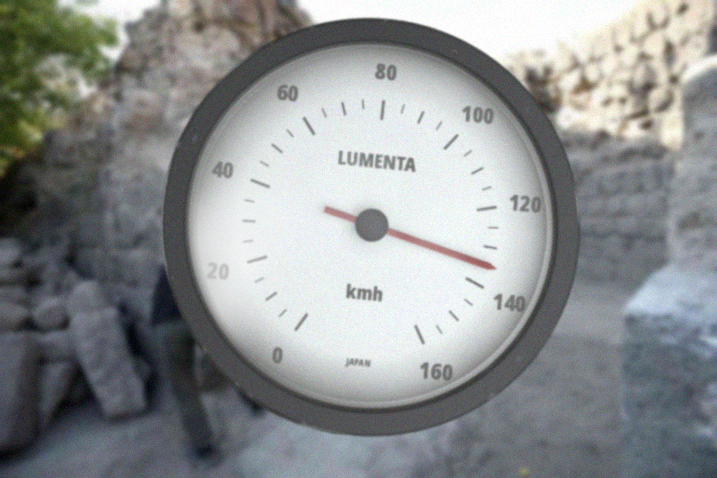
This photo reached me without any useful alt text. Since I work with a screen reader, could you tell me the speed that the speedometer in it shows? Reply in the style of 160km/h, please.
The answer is 135km/h
